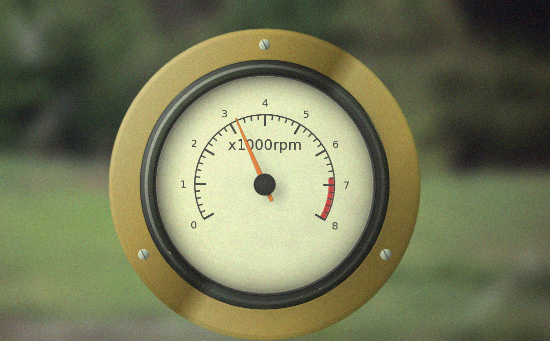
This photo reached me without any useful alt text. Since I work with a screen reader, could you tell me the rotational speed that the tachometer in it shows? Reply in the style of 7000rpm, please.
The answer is 3200rpm
